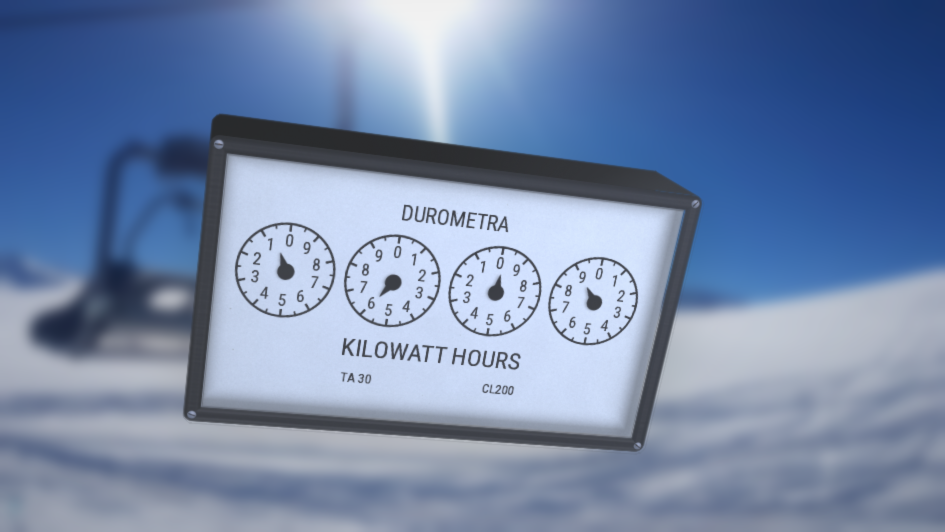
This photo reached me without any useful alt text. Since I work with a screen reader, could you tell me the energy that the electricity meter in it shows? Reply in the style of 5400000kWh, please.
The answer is 599kWh
